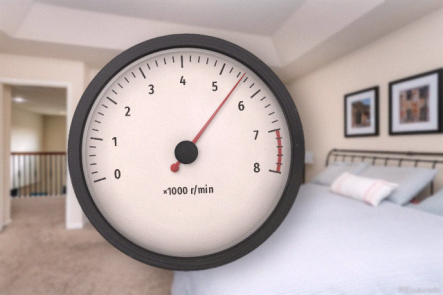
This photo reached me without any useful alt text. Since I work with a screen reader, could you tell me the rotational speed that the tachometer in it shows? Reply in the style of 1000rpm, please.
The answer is 5500rpm
